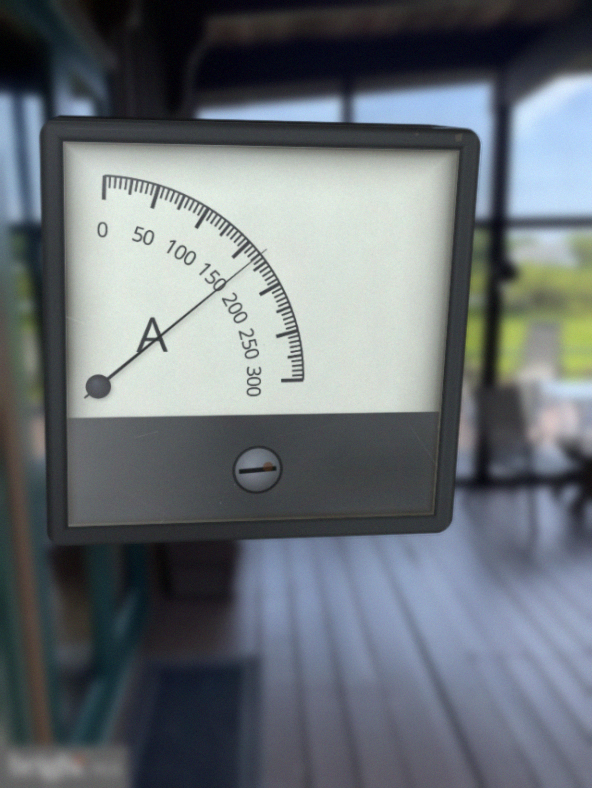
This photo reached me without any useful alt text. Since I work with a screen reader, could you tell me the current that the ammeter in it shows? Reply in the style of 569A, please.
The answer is 165A
